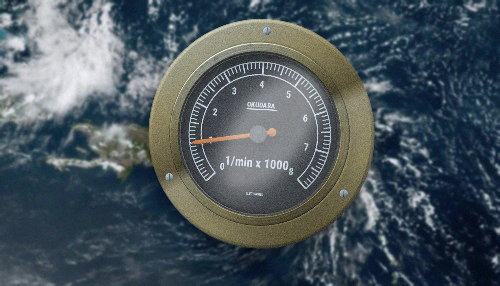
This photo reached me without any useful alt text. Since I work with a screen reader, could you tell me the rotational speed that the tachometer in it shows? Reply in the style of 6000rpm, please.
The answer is 1000rpm
